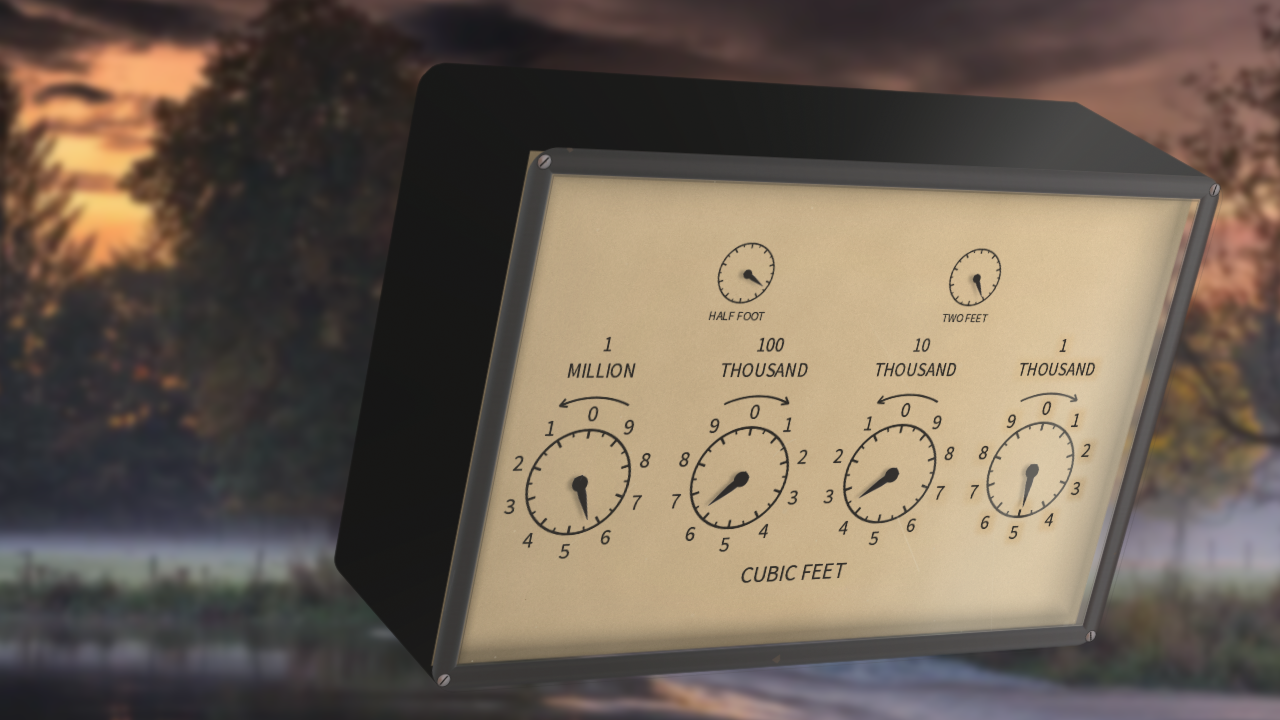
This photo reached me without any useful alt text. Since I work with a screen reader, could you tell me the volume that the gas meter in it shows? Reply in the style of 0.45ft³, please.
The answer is 563500ft³
